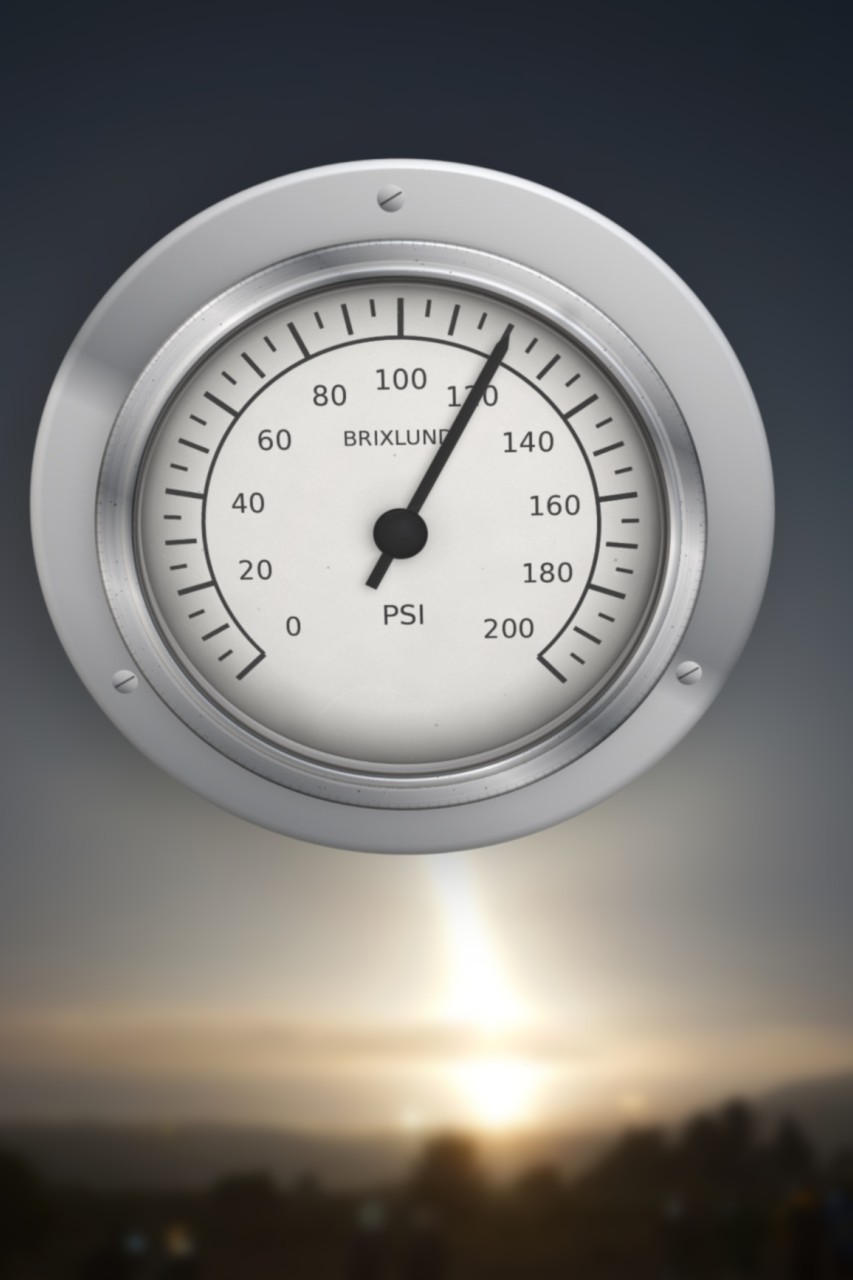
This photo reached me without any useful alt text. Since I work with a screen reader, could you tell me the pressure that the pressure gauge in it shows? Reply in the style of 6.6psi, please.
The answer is 120psi
